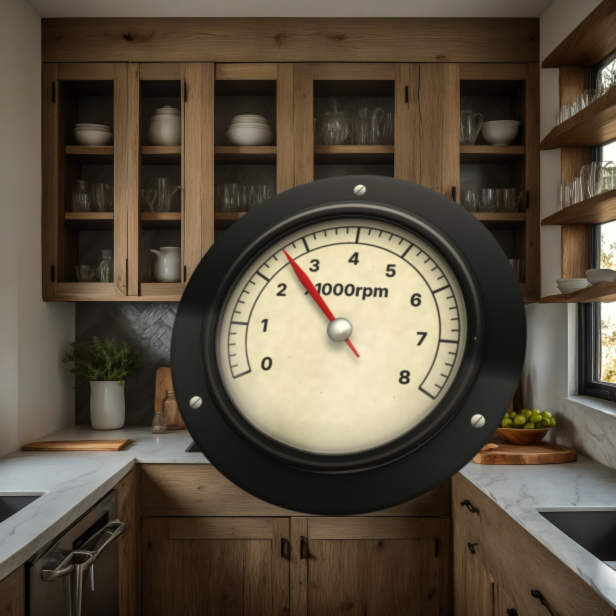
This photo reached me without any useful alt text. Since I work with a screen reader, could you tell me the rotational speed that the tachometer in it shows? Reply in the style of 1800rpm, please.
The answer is 2600rpm
